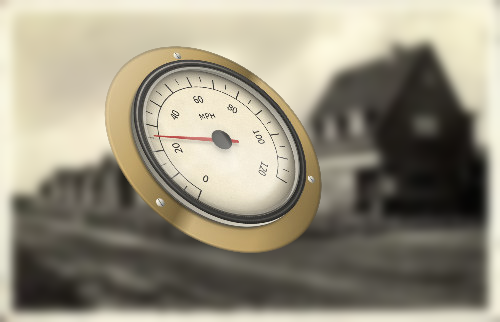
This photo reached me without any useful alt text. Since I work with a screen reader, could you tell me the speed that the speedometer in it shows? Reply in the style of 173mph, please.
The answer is 25mph
